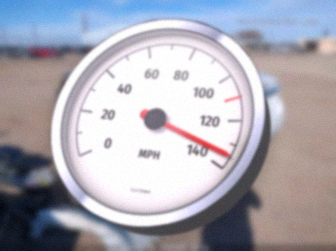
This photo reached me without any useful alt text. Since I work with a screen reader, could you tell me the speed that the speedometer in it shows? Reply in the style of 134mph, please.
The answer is 135mph
